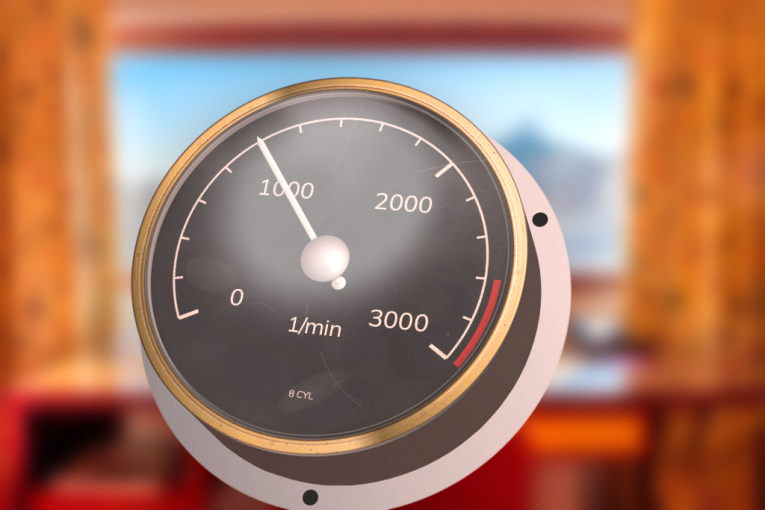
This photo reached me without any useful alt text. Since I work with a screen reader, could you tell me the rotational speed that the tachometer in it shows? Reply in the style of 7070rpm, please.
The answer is 1000rpm
